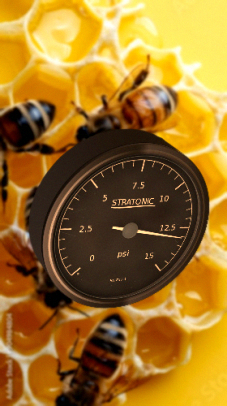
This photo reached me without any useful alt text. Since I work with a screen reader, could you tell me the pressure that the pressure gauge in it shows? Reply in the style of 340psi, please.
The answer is 13psi
